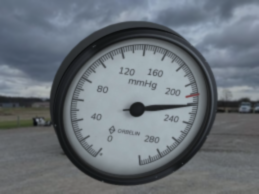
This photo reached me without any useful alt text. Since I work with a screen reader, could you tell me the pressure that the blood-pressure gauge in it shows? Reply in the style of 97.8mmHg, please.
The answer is 220mmHg
